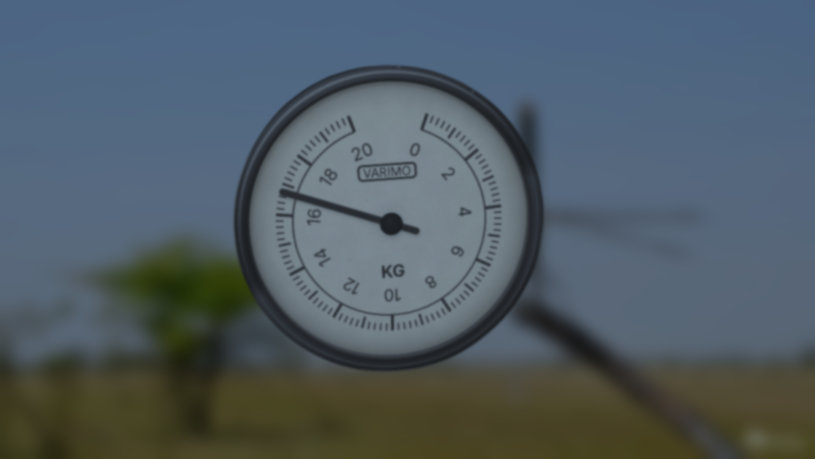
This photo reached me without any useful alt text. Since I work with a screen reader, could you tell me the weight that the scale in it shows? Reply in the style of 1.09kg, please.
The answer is 16.8kg
